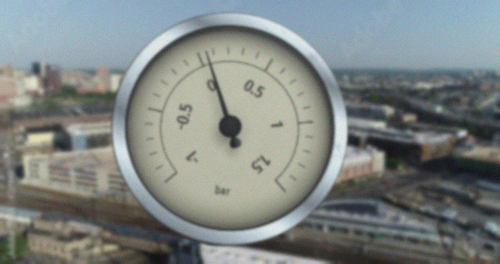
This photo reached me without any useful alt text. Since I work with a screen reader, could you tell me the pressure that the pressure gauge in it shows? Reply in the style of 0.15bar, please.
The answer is 0.05bar
